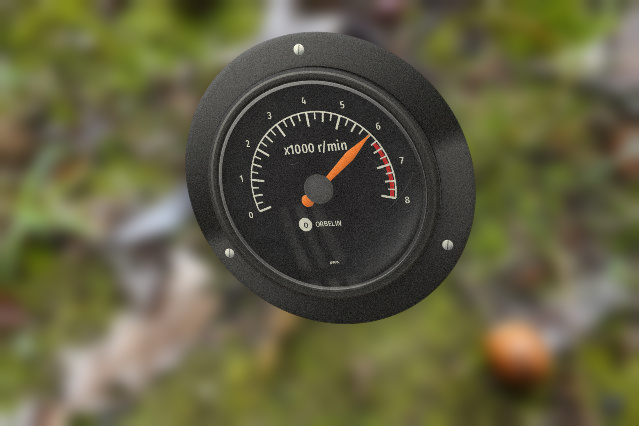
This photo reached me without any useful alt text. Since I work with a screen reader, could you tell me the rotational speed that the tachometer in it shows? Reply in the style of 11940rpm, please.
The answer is 6000rpm
